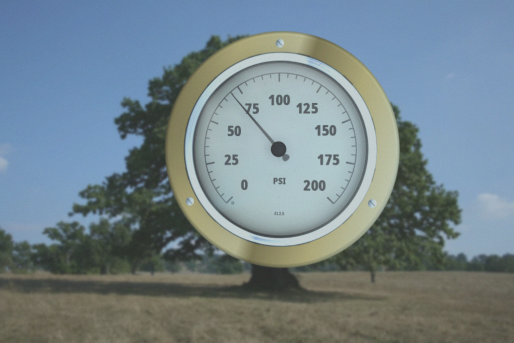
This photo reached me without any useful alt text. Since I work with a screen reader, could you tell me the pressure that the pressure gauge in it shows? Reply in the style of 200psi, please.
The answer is 70psi
